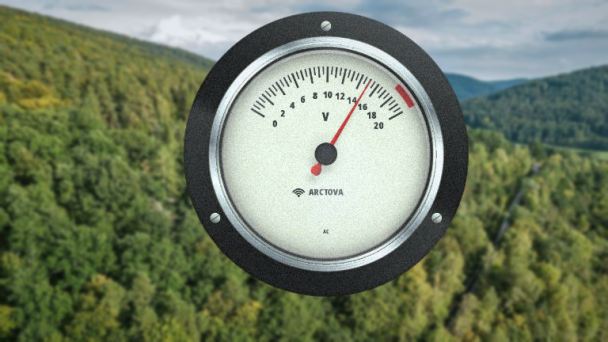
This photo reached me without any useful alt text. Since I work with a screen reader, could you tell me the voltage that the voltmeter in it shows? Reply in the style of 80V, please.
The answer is 15V
